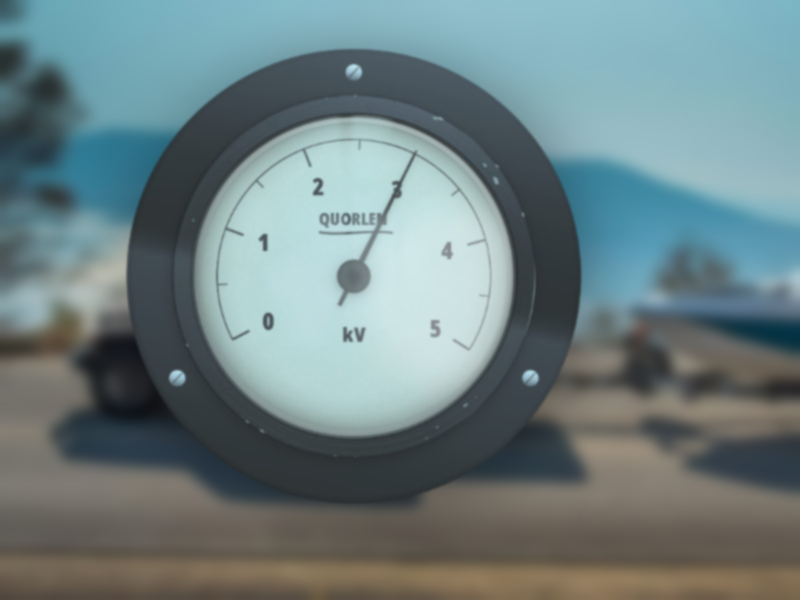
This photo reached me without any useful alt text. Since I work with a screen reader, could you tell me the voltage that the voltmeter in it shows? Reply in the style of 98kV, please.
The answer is 3kV
